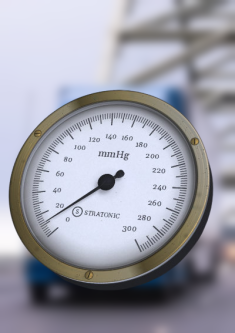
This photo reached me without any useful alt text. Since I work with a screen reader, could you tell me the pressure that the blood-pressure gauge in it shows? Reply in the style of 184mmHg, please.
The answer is 10mmHg
